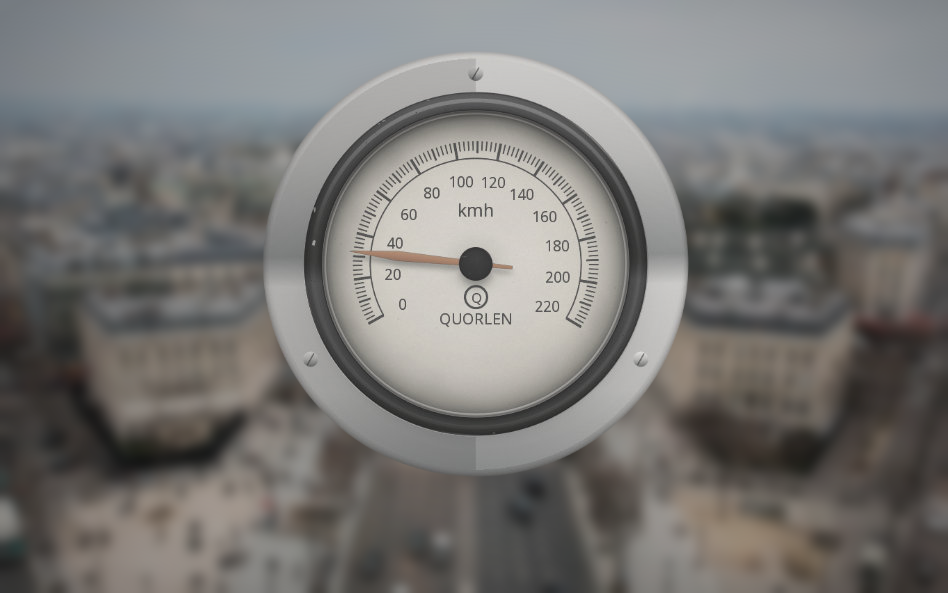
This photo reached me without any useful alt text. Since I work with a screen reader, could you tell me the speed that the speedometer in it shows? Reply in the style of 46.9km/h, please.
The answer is 32km/h
